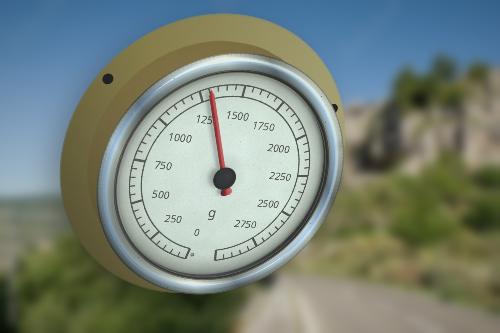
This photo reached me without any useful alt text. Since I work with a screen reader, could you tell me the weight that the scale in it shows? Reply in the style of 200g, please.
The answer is 1300g
